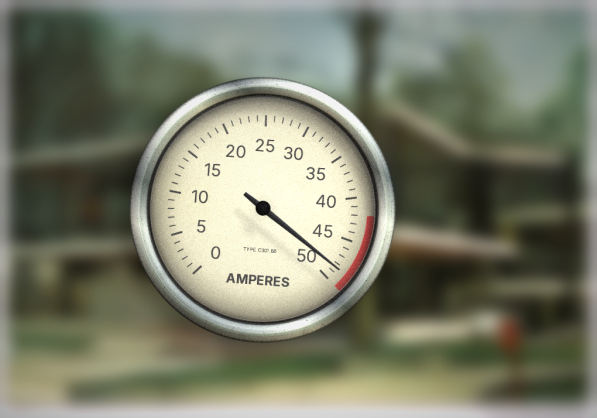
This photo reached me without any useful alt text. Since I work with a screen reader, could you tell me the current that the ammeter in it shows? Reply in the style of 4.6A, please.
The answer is 48.5A
